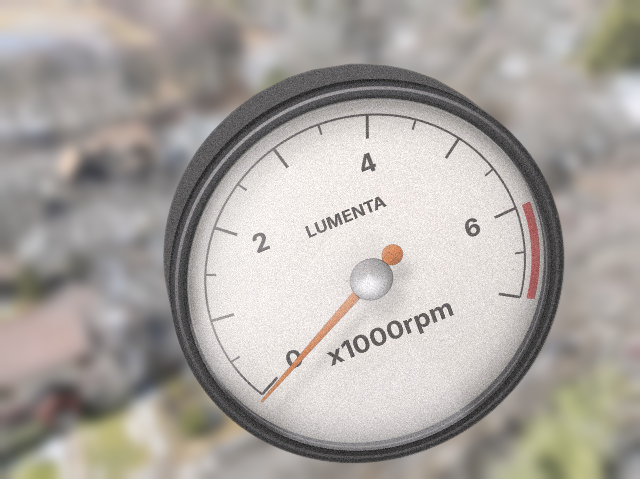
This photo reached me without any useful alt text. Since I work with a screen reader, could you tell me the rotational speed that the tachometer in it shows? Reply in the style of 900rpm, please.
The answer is 0rpm
